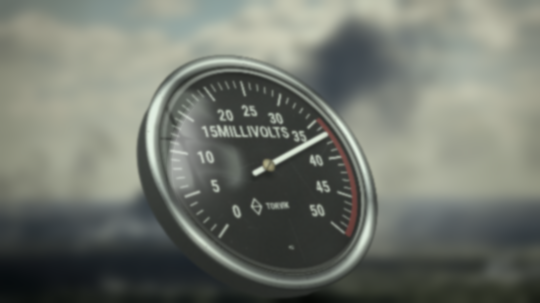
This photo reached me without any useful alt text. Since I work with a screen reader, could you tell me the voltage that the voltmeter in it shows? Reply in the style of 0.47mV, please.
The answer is 37mV
